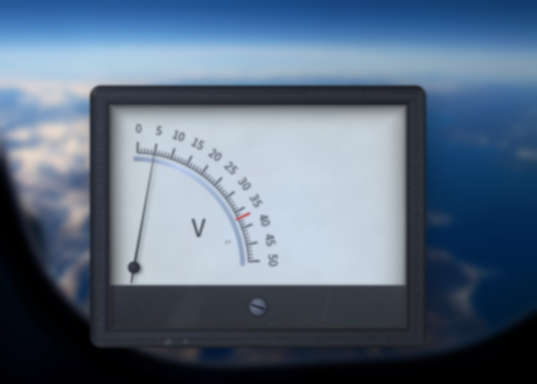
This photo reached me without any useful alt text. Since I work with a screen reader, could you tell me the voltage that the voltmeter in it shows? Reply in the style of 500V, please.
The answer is 5V
